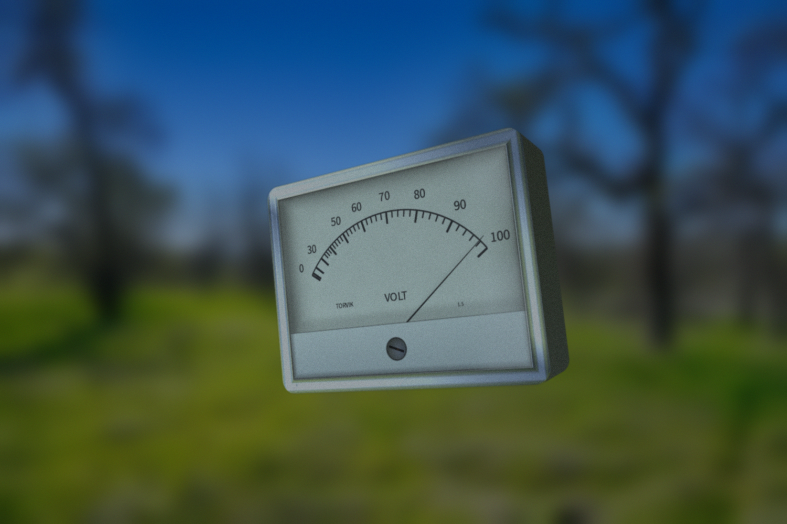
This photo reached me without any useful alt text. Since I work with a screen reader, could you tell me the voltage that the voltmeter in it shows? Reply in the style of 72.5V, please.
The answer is 98V
